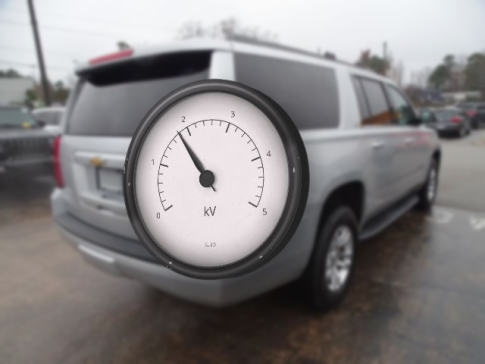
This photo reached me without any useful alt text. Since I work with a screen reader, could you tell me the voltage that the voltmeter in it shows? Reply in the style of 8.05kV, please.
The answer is 1.8kV
